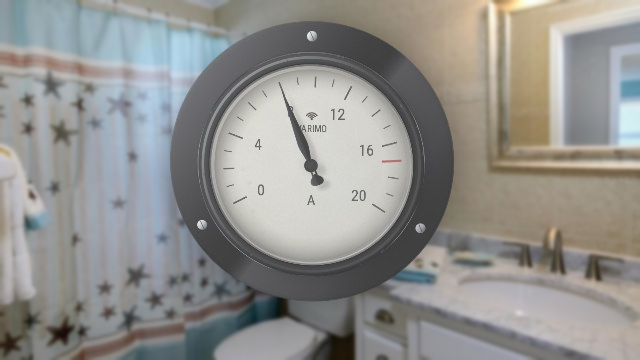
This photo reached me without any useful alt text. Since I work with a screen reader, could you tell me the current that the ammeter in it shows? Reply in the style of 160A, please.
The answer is 8A
